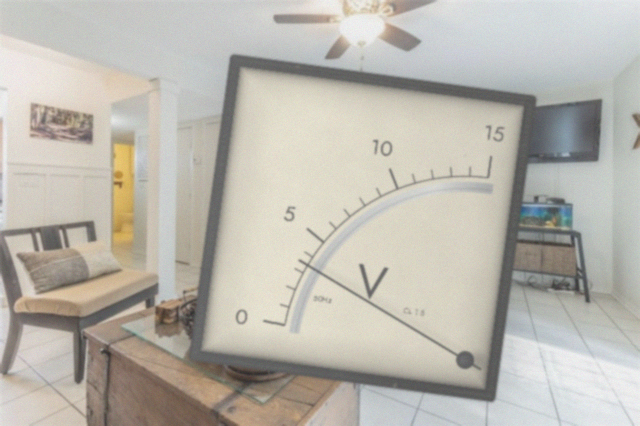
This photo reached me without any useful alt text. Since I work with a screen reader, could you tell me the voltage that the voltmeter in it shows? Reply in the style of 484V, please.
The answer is 3.5V
